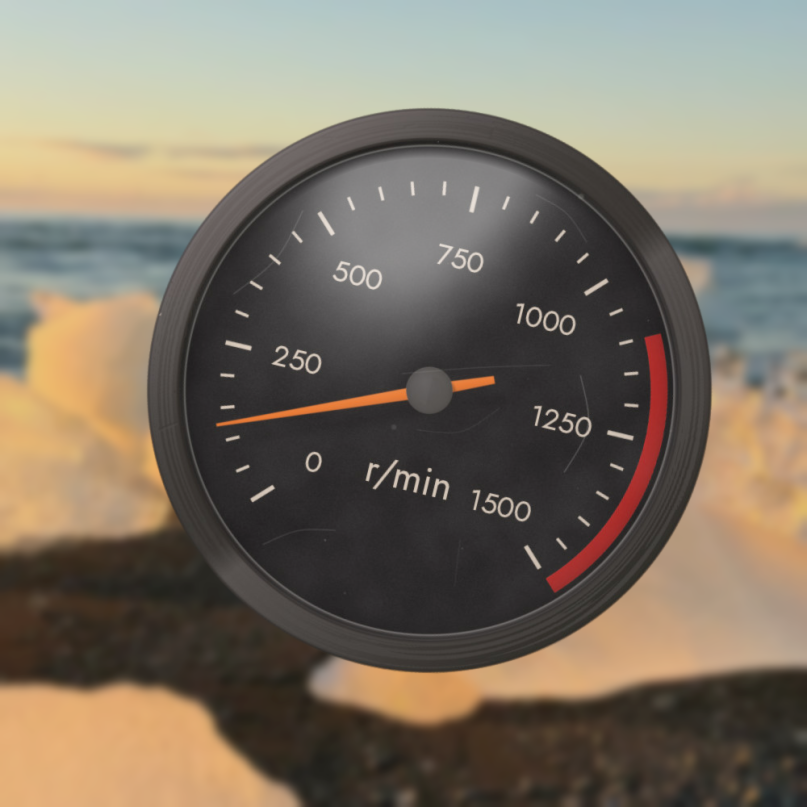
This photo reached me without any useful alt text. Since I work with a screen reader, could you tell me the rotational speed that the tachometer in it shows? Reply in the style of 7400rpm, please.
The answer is 125rpm
